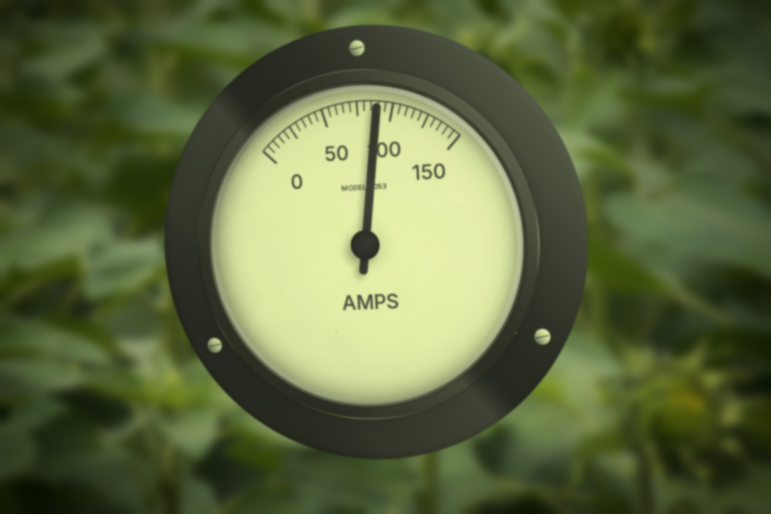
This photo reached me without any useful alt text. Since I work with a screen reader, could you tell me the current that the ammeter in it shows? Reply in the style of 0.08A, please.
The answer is 90A
